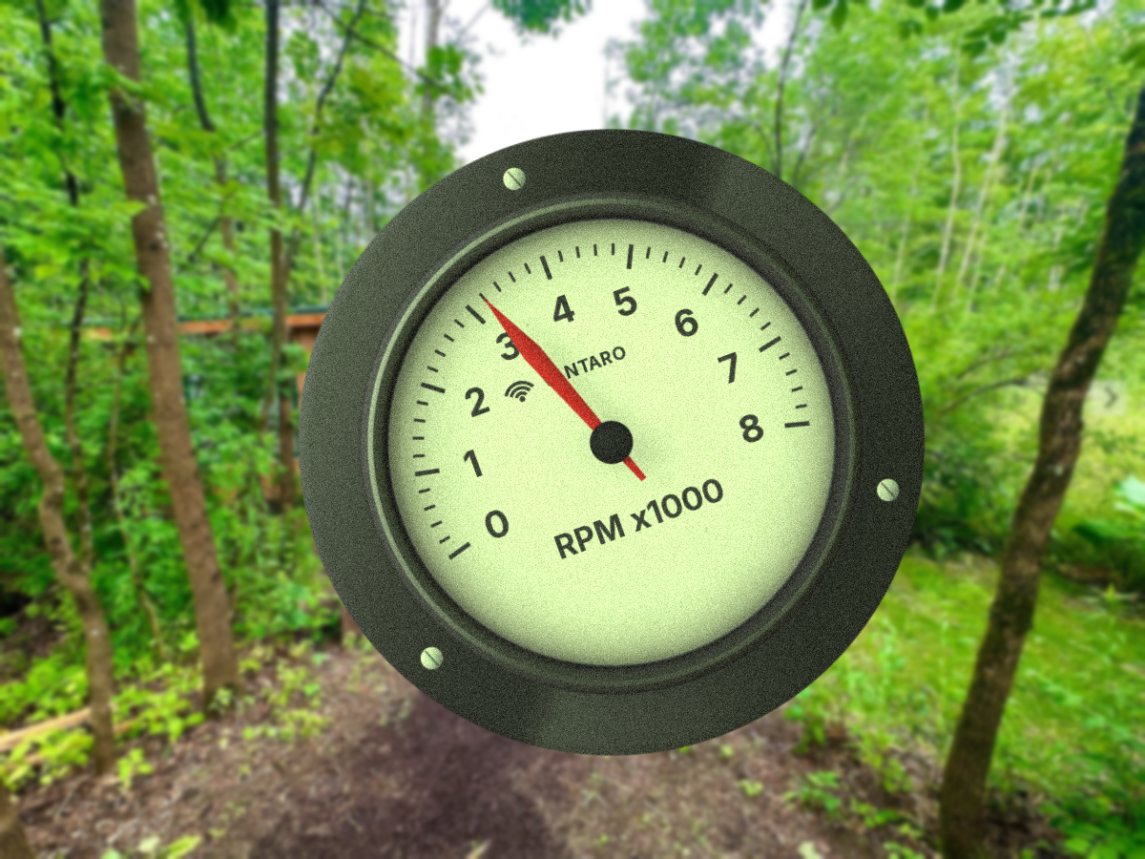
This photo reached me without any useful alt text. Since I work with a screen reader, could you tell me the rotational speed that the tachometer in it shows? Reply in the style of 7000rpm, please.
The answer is 3200rpm
